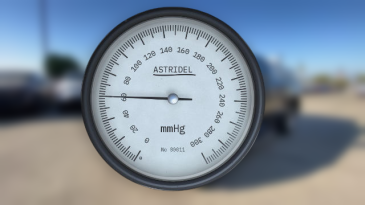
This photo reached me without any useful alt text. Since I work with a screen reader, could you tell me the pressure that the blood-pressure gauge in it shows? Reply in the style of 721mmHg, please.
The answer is 60mmHg
